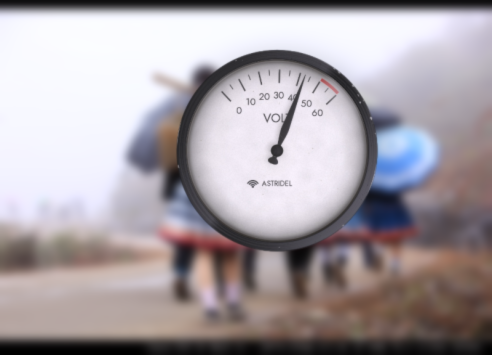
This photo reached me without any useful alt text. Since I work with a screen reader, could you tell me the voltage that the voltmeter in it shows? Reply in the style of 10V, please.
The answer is 42.5V
